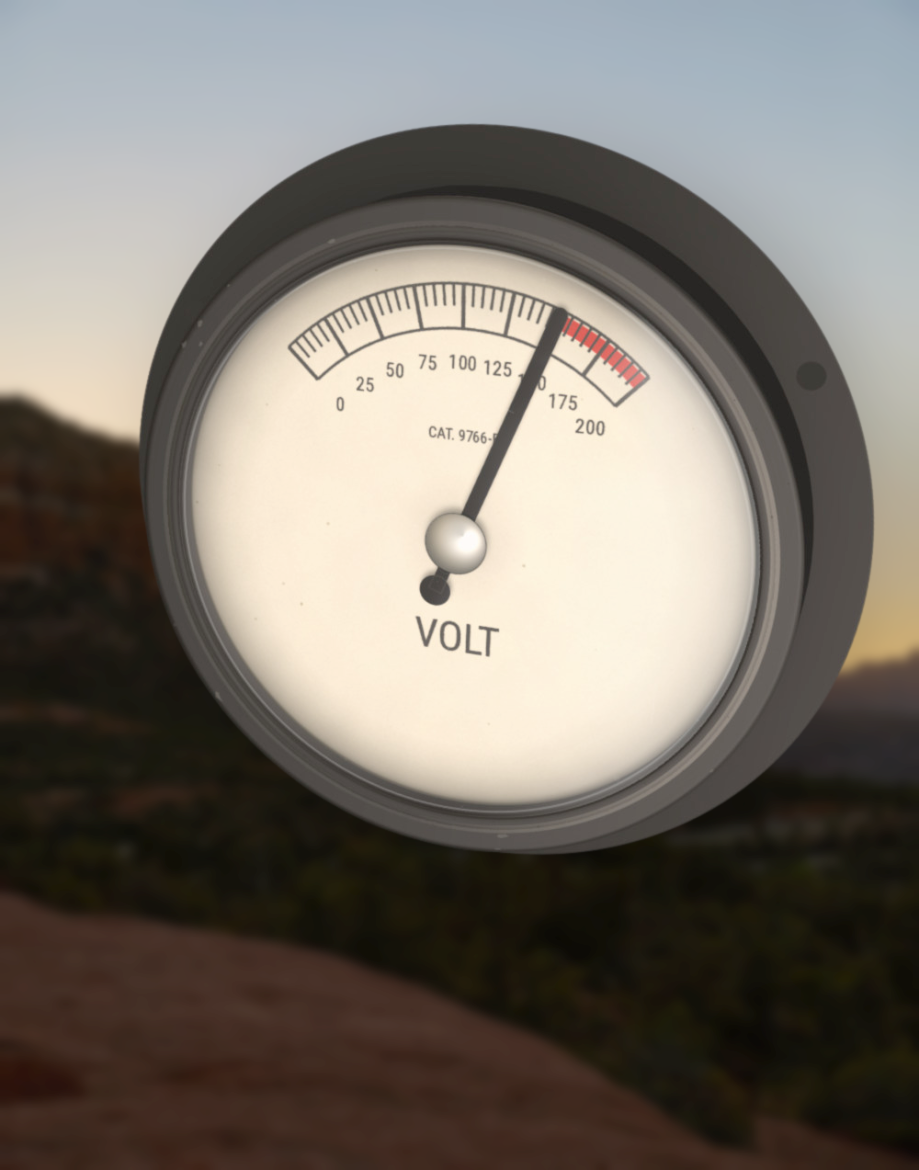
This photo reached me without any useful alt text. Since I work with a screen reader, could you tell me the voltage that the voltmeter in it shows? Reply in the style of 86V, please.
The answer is 150V
